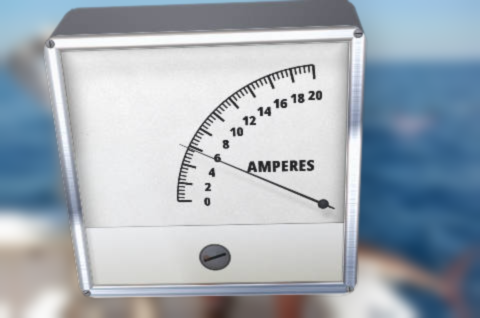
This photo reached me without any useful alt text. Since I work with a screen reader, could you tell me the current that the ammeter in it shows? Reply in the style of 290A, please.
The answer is 6A
